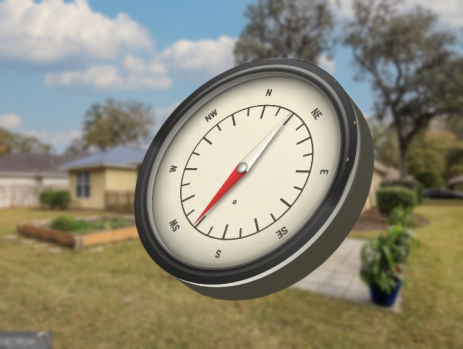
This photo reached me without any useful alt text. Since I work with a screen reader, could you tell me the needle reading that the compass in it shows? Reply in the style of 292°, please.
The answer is 210°
